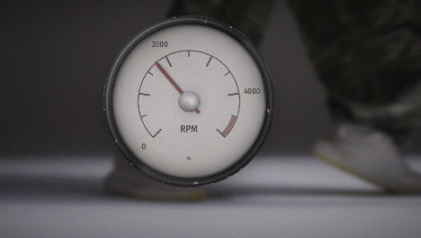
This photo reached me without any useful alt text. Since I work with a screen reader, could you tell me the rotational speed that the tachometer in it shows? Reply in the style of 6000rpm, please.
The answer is 1750rpm
